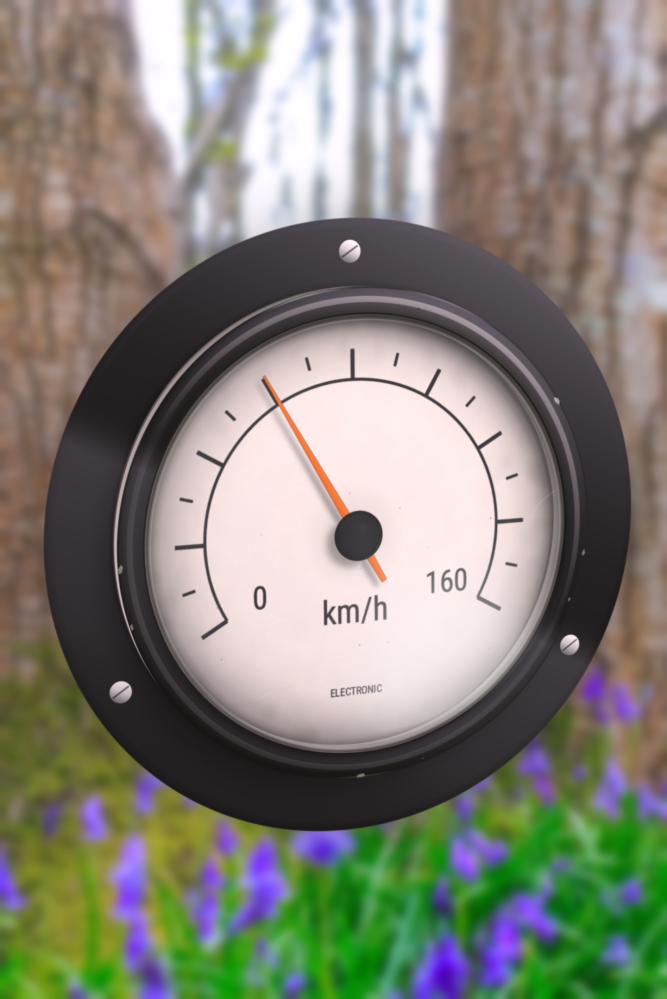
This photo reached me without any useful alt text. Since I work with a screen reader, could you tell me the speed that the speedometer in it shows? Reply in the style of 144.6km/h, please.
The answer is 60km/h
